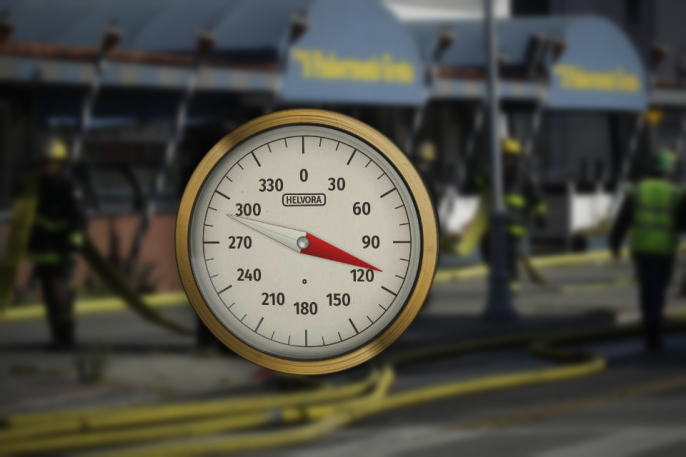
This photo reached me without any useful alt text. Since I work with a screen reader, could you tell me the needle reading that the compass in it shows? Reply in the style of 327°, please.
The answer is 110°
